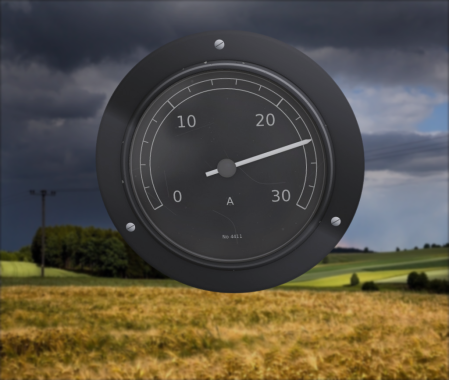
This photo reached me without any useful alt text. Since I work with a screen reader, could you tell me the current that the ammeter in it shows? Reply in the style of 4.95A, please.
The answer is 24A
